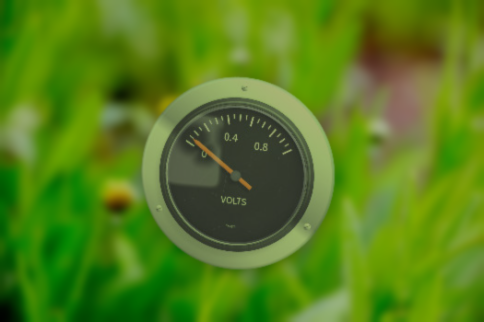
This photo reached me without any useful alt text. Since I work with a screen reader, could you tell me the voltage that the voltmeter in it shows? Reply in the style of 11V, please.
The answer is 0.05V
